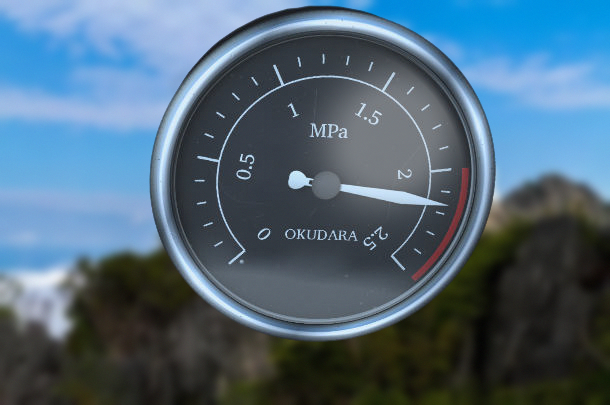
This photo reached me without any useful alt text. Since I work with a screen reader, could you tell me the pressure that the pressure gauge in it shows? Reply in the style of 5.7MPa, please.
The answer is 2.15MPa
